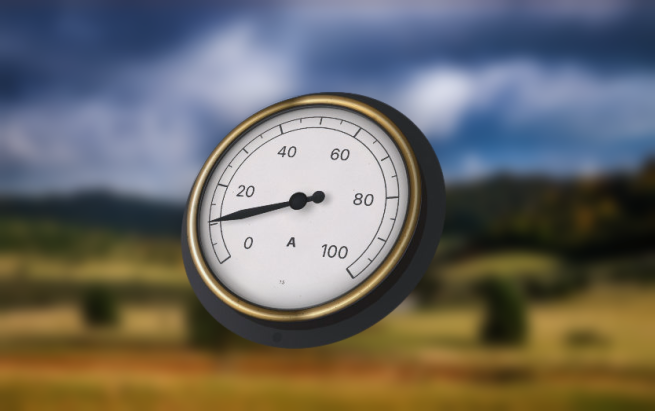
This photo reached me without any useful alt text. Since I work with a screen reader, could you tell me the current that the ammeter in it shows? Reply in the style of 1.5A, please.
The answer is 10A
